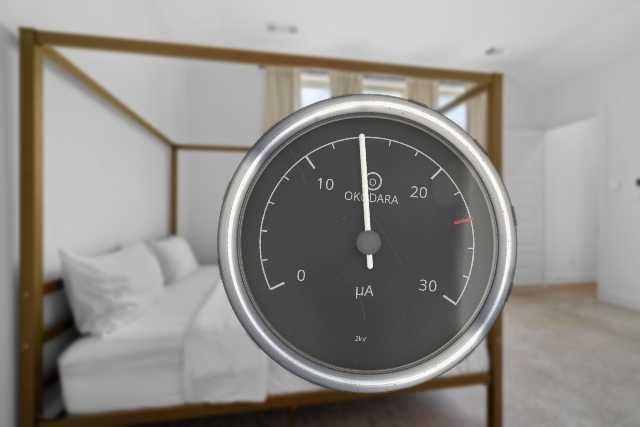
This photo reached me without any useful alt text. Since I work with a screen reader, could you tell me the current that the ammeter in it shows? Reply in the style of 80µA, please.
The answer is 14µA
